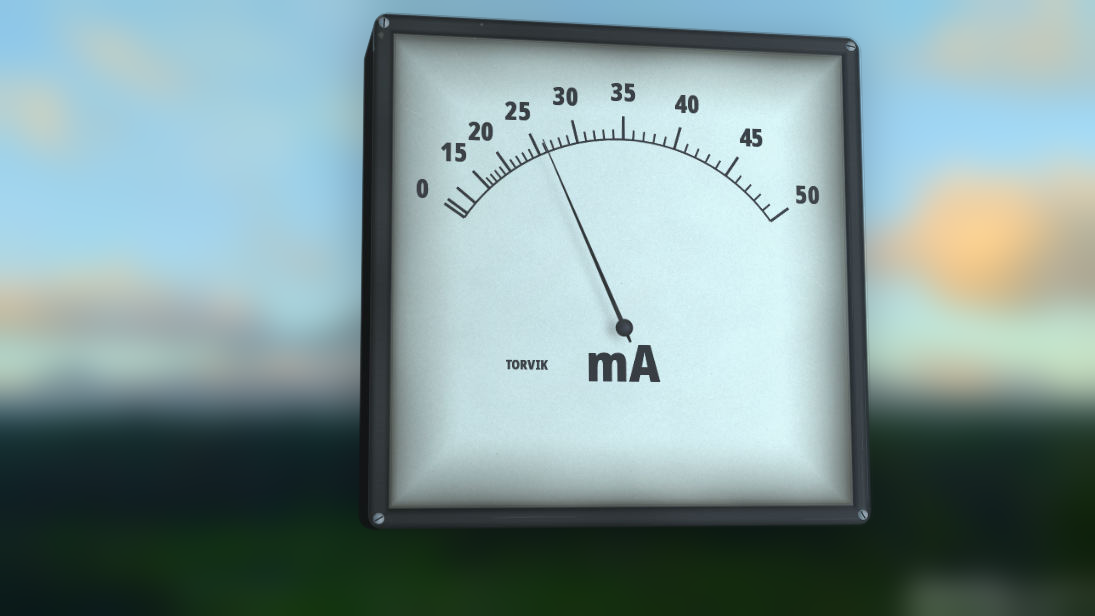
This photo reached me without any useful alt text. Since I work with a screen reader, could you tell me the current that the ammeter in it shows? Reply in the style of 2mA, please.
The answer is 26mA
